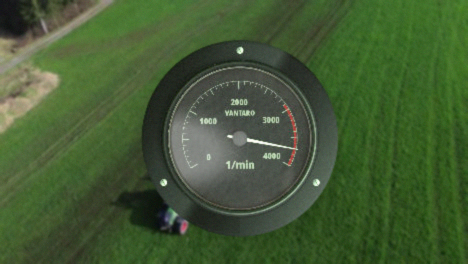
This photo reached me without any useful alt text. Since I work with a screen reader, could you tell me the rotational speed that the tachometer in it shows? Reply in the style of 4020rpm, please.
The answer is 3700rpm
